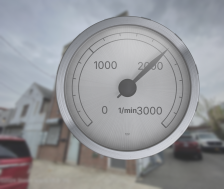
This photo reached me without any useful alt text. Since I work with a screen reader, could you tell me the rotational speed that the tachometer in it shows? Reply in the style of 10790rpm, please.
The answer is 2000rpm
